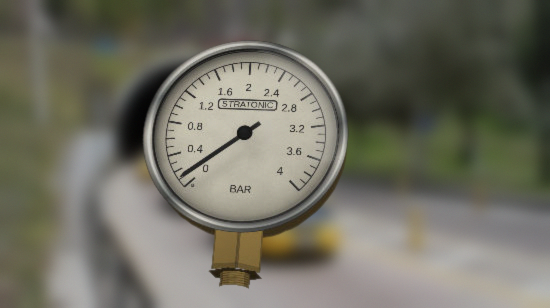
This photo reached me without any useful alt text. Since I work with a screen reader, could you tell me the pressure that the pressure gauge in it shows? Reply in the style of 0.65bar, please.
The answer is 0.1bar
